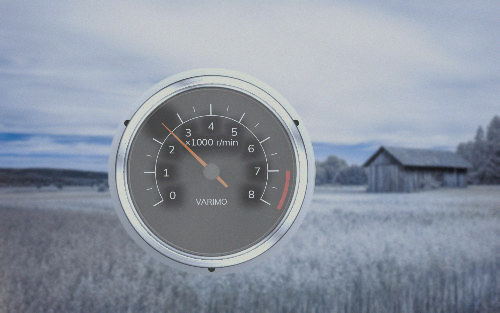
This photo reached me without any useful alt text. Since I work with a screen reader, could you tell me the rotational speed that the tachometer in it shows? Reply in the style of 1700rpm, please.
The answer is 2500rpm
